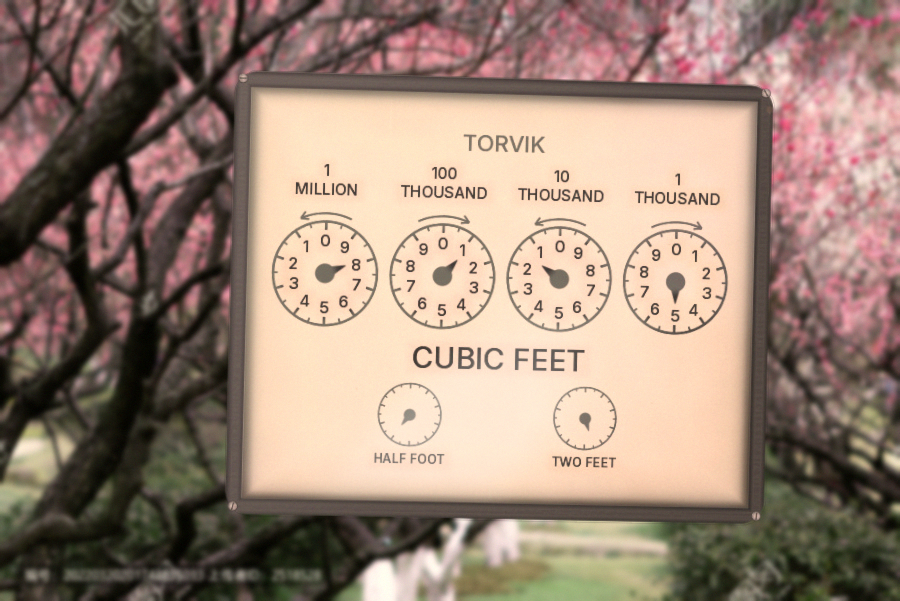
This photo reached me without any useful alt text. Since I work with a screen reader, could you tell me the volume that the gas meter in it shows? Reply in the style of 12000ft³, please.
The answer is 811500ft³
